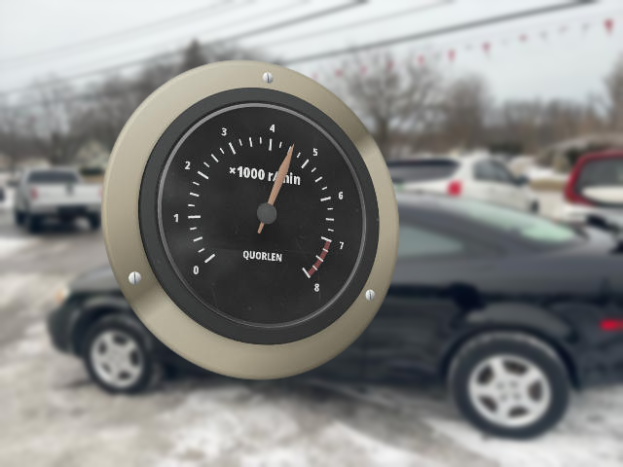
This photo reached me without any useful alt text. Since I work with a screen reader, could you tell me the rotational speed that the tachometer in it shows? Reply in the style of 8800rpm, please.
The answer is 4500rpm
